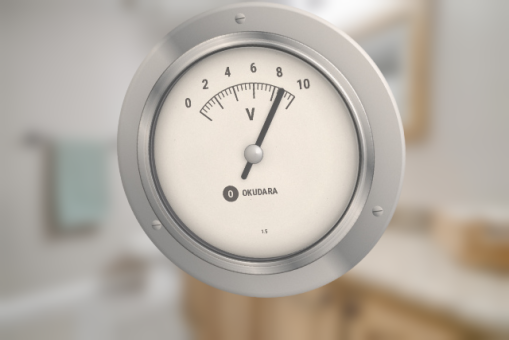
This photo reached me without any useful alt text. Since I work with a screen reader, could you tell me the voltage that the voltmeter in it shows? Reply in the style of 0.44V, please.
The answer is 8.8V
